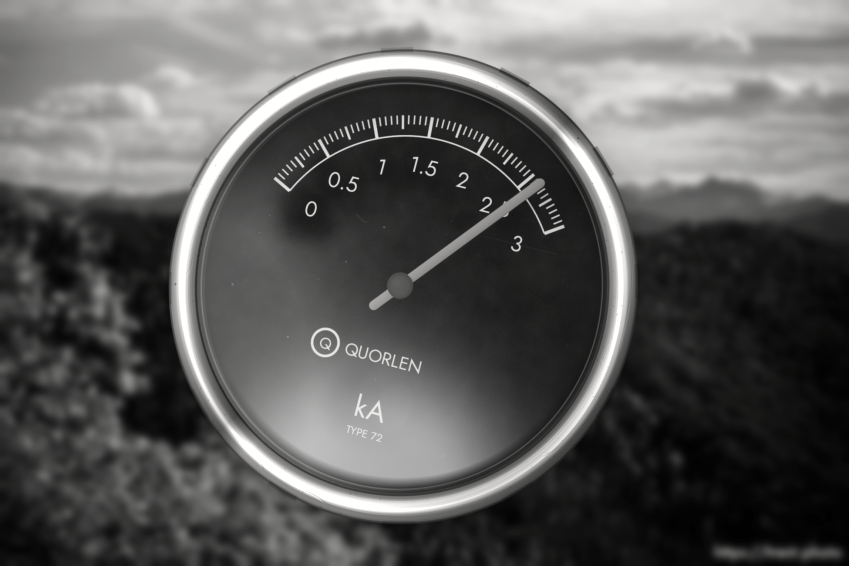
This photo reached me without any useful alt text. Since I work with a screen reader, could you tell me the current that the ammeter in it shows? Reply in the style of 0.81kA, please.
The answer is 2.6kA
